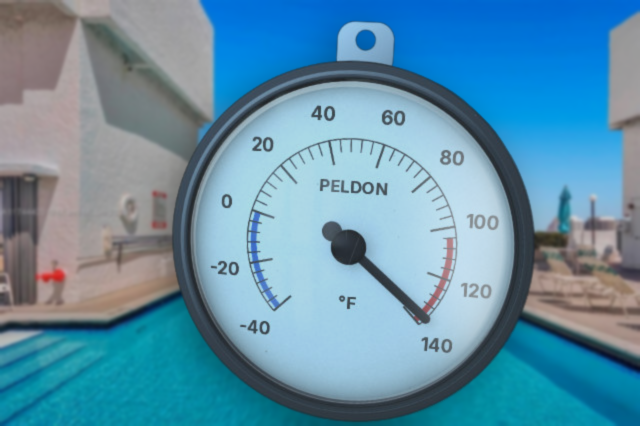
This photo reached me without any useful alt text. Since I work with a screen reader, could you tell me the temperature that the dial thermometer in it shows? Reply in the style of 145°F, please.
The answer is 136°F
